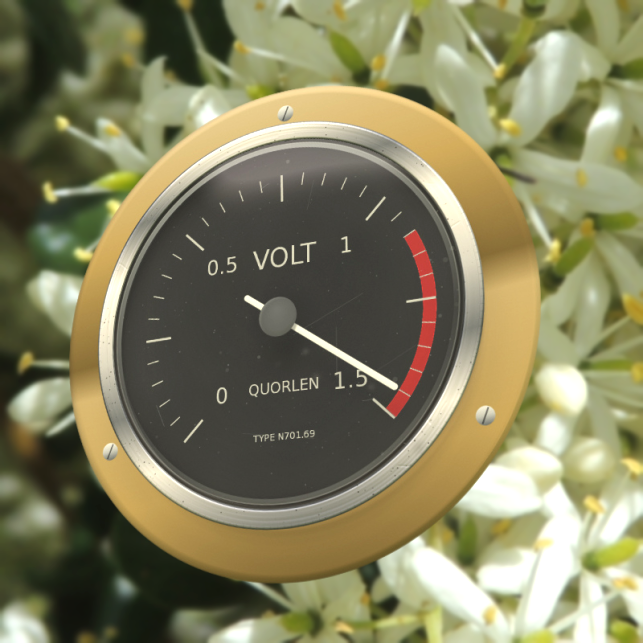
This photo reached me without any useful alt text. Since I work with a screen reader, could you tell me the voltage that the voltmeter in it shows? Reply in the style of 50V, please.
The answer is 1.45V
